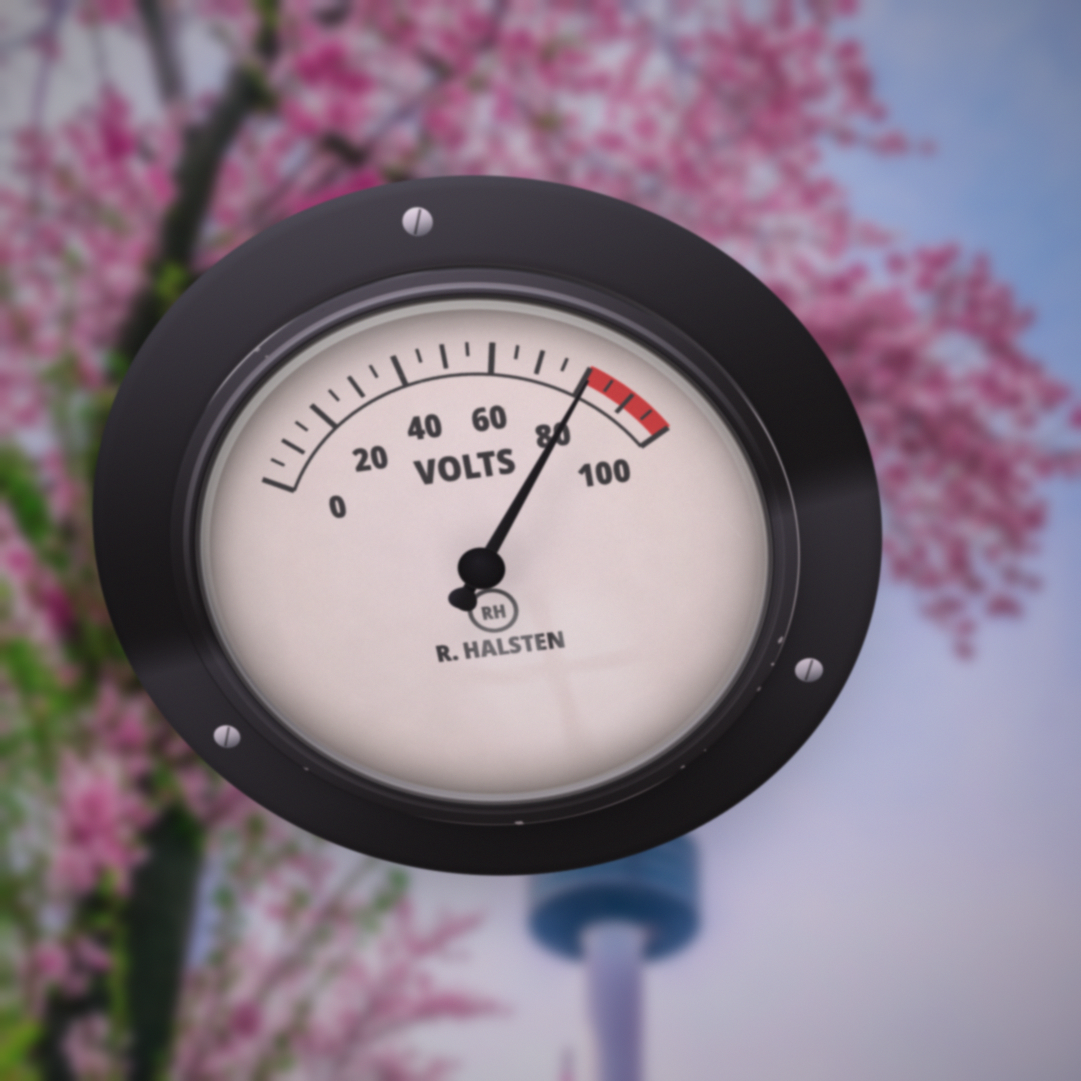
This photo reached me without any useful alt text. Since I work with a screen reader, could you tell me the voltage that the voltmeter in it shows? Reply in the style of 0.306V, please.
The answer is 80V
